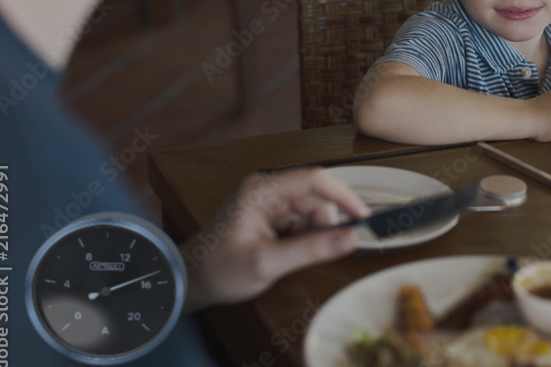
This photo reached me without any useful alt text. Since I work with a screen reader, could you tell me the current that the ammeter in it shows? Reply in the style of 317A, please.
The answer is 15A
